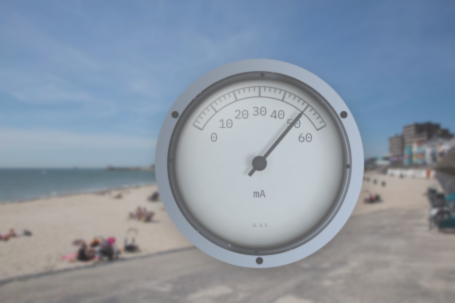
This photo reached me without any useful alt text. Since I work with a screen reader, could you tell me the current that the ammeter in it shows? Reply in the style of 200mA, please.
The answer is 50mA
